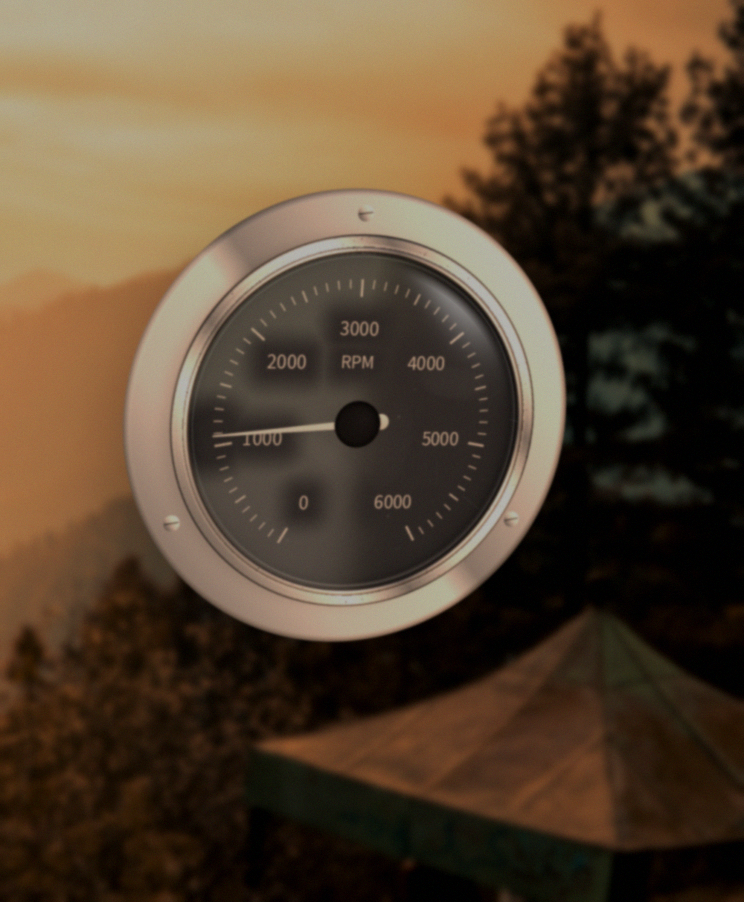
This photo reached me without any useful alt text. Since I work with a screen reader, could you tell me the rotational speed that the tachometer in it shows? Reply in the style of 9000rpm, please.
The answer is 1100rpm
